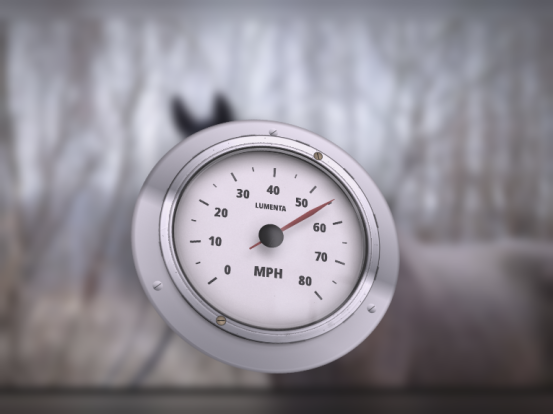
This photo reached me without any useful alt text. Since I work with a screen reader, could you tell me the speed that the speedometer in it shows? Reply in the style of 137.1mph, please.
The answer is 55mph
